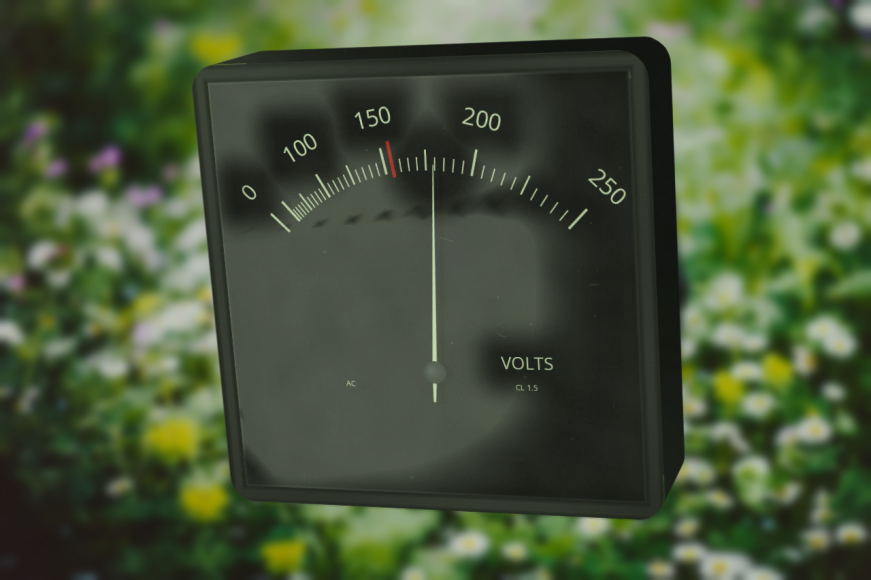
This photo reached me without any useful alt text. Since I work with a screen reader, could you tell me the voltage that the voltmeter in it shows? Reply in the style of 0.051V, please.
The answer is 180V
